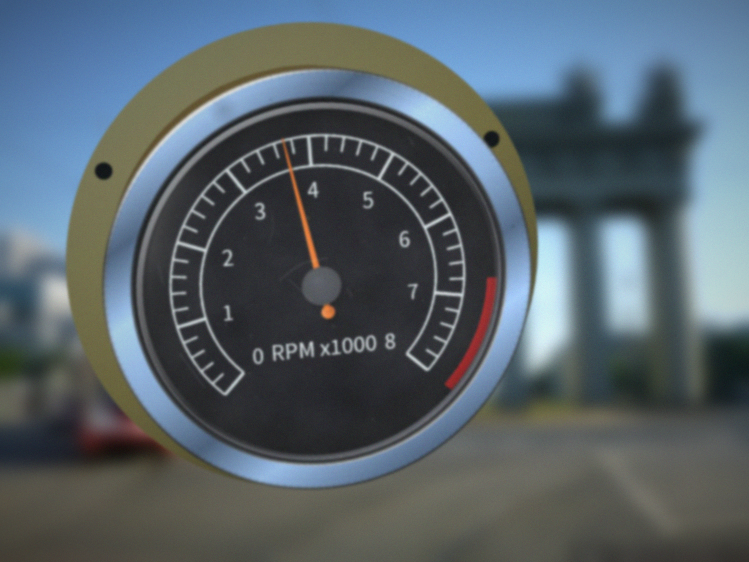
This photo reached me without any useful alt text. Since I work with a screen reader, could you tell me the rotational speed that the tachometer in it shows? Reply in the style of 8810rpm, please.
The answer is 3700rpm
